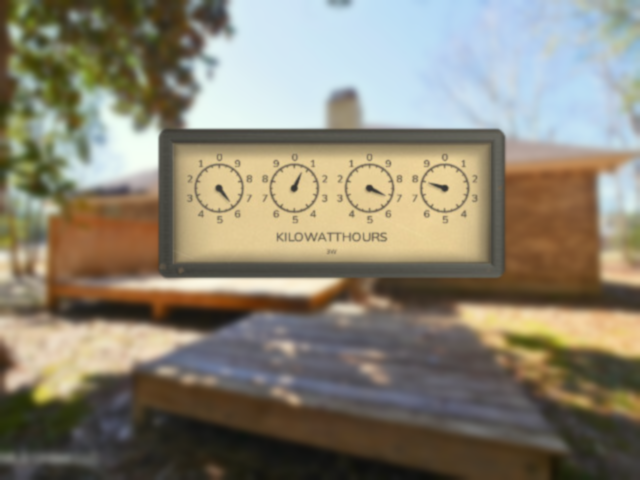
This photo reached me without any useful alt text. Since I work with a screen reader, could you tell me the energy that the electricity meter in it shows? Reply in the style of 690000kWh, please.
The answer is 6068kWh
